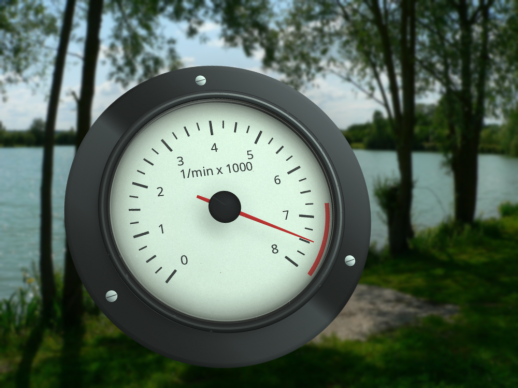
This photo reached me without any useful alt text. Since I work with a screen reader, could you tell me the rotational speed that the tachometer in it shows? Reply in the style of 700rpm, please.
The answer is 7500rpm
